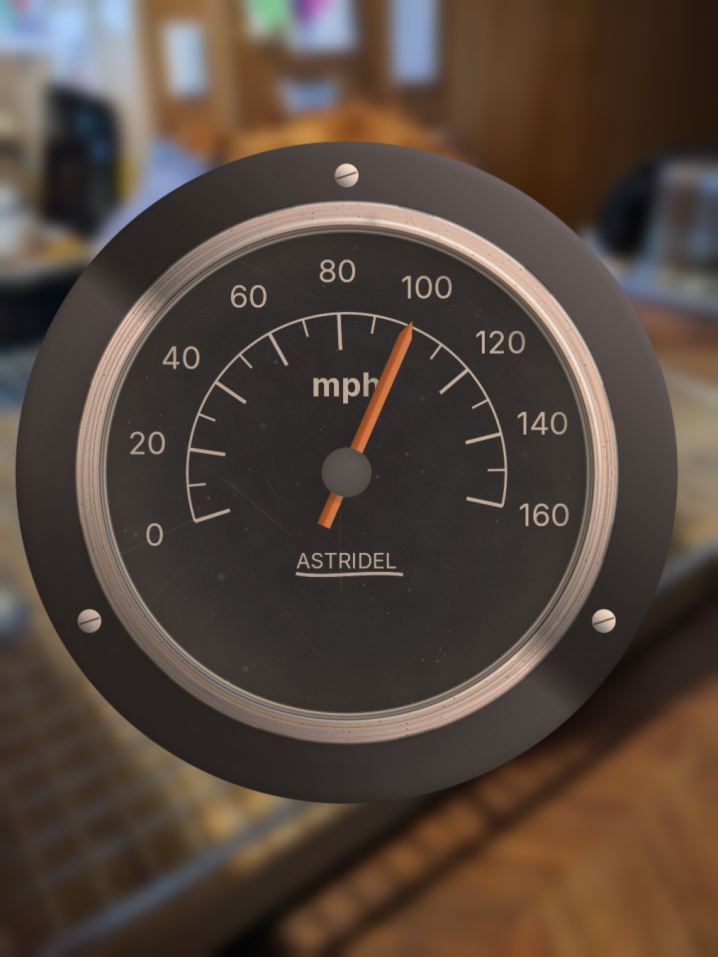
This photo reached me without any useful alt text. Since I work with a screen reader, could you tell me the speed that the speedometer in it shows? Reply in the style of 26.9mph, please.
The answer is 100mph
